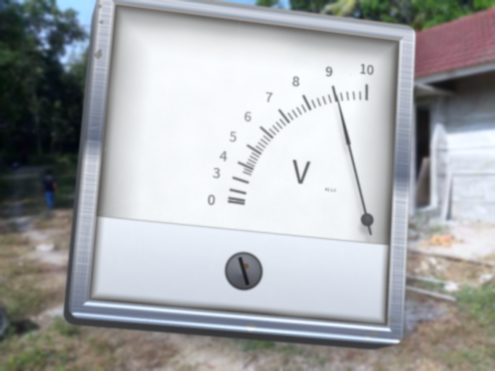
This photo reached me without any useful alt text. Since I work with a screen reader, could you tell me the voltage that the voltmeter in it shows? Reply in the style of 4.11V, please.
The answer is 9V
